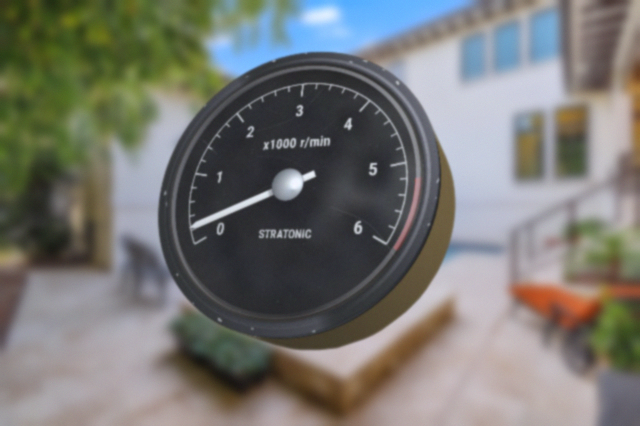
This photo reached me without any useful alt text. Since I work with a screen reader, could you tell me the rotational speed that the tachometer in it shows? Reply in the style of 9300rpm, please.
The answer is 200rpm
